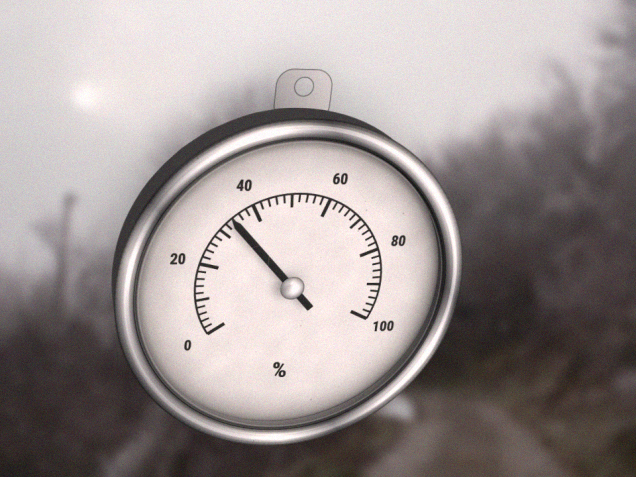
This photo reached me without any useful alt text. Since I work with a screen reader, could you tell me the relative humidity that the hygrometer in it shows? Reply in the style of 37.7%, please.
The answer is 34%
